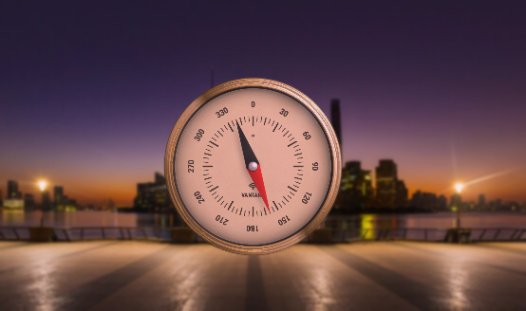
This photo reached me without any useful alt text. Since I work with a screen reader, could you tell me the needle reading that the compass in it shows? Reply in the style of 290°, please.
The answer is 160°
